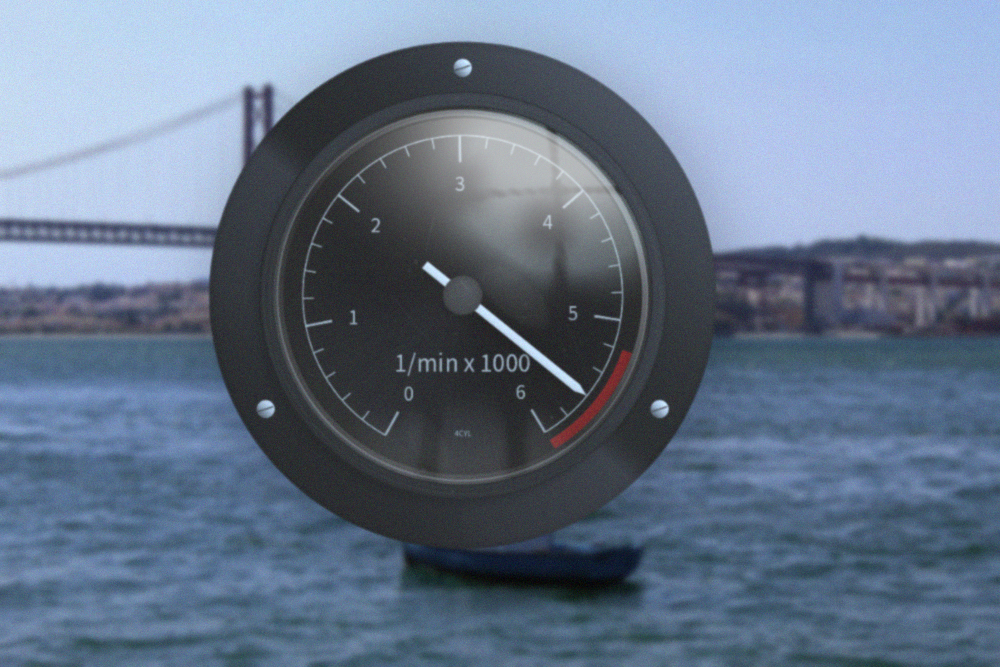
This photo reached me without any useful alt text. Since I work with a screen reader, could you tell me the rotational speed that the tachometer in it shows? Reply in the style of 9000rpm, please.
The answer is 5600rpm
